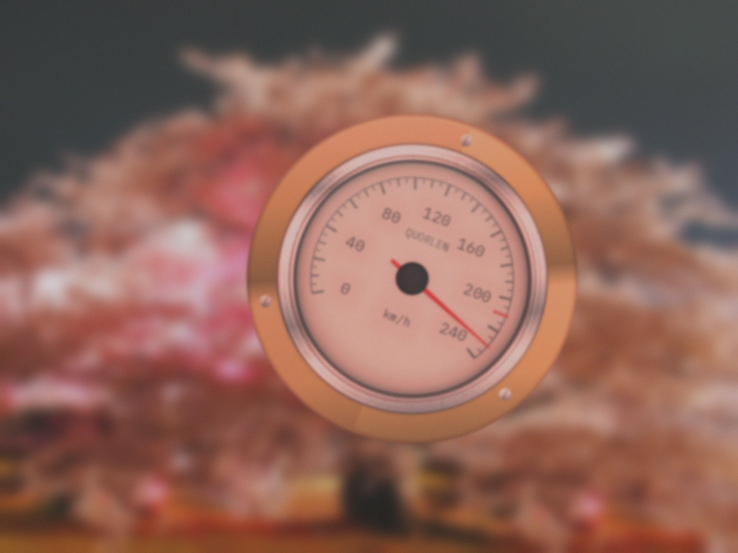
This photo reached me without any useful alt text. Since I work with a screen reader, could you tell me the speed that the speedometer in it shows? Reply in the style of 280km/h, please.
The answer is 230km/h
